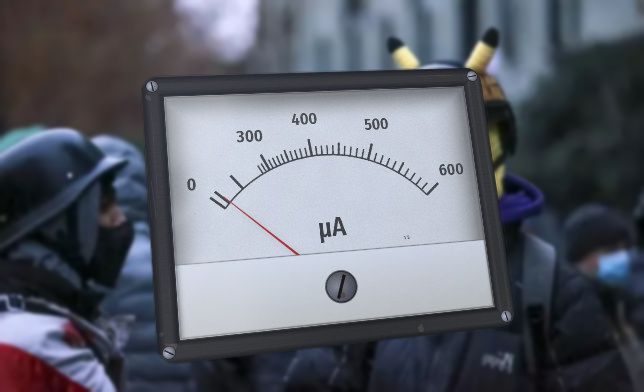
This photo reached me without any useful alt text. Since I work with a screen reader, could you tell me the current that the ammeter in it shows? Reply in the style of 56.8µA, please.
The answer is 100µA
